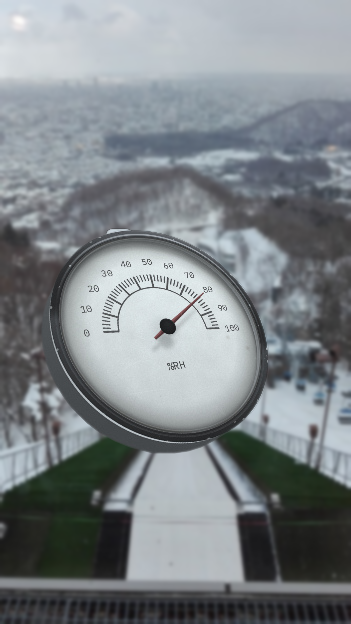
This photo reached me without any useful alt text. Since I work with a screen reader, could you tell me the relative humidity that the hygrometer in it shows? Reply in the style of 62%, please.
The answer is 80%
